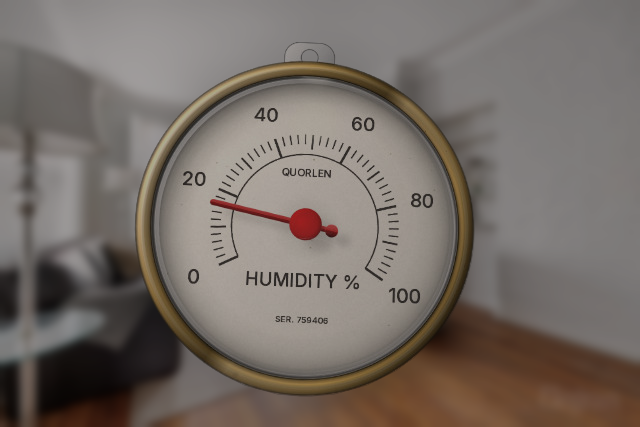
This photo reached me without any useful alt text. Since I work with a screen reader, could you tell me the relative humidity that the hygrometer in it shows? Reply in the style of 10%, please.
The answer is 16%
